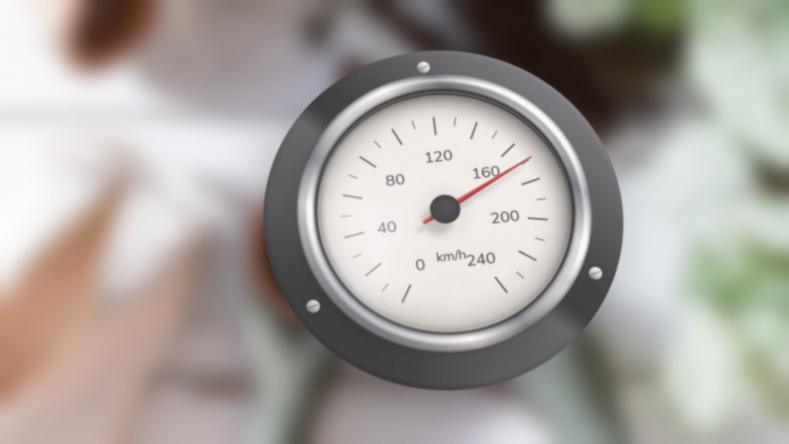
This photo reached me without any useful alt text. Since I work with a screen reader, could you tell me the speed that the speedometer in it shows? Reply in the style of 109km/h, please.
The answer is 170km/h
